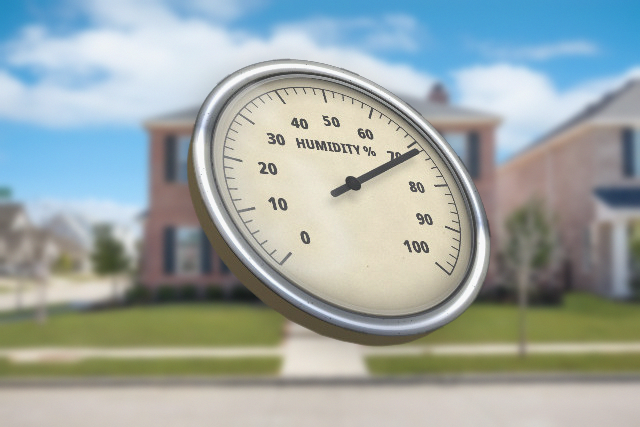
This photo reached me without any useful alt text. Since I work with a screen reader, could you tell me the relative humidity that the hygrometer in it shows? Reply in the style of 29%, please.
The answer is 72%
